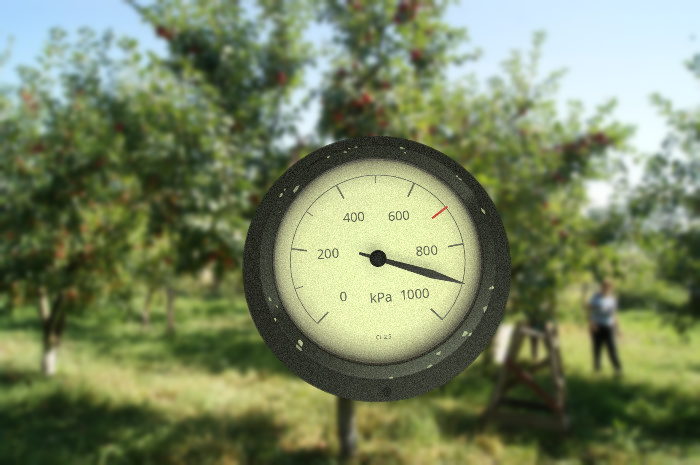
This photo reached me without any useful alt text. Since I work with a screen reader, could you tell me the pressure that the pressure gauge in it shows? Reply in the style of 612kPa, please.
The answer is 900kPa
